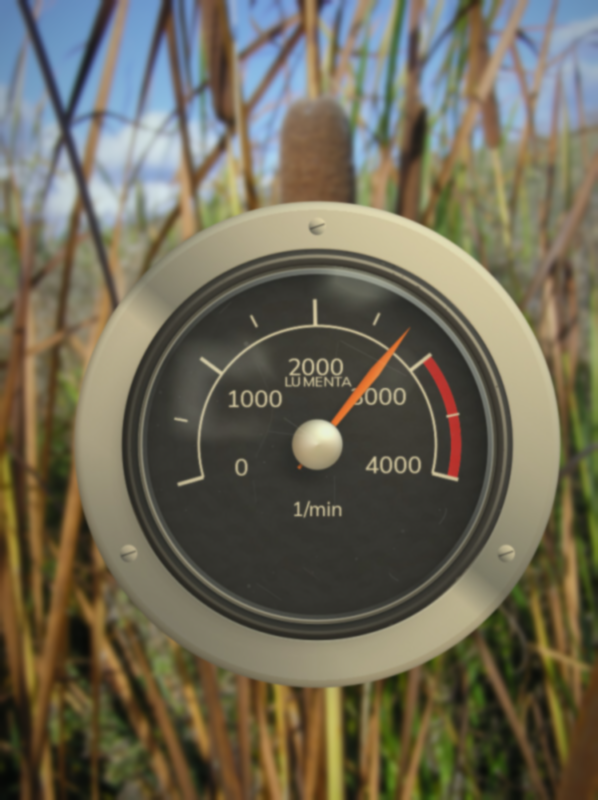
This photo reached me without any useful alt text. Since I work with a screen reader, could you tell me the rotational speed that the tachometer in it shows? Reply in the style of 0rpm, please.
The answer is 2750rpm
